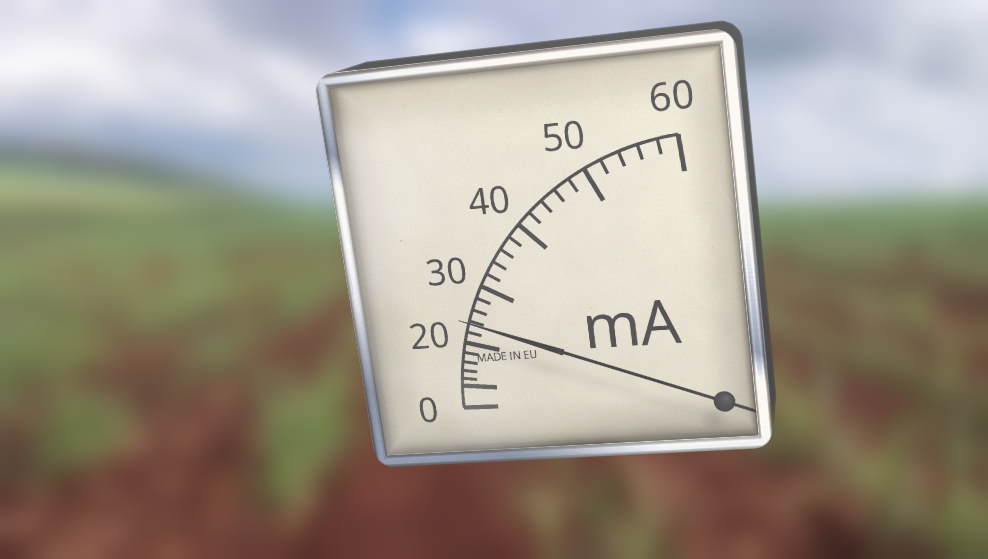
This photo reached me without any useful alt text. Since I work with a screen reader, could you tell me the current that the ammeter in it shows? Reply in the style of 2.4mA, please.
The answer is 24mA
